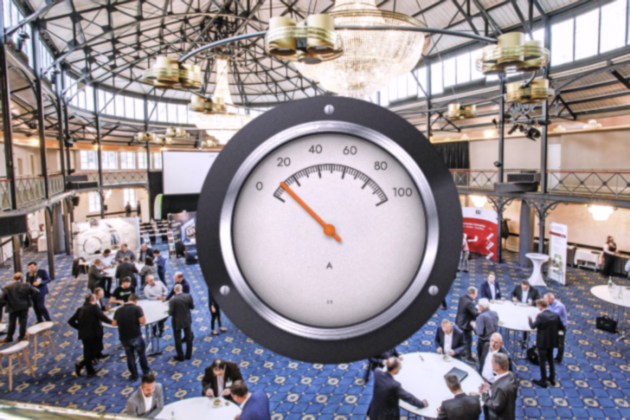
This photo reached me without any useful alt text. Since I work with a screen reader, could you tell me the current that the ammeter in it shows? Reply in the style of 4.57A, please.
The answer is 10A
